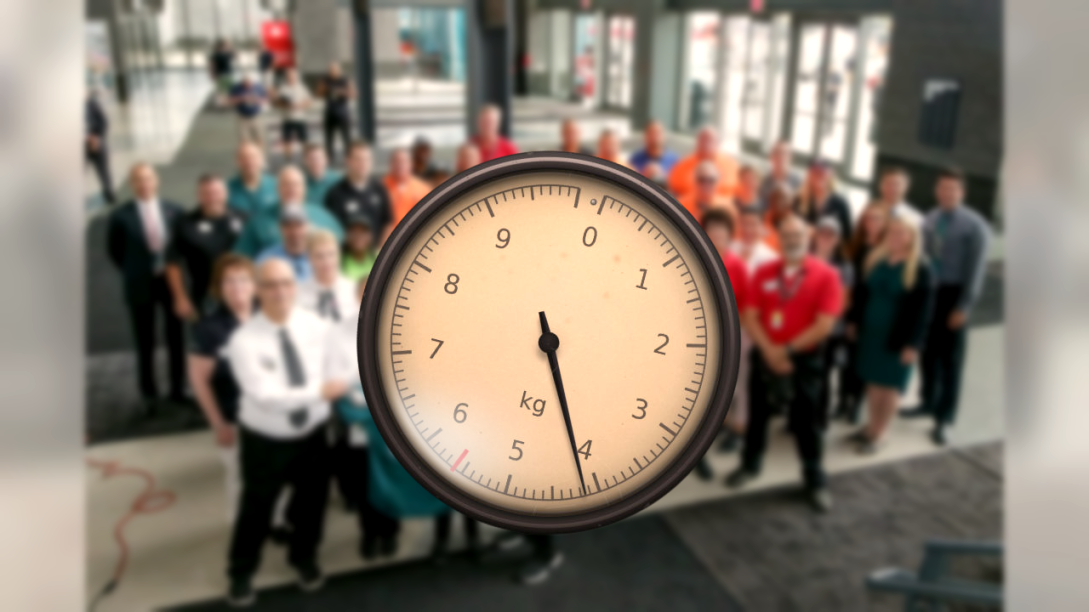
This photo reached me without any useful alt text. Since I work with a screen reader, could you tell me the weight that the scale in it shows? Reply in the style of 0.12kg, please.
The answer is 4.15kg
